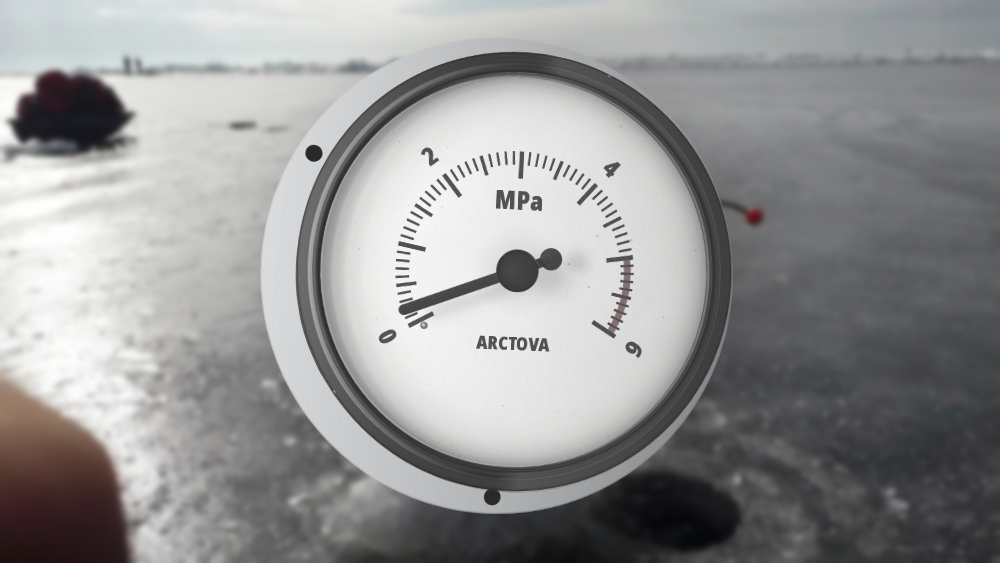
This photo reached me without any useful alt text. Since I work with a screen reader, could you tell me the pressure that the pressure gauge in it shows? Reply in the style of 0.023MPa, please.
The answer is 0.2MPa
